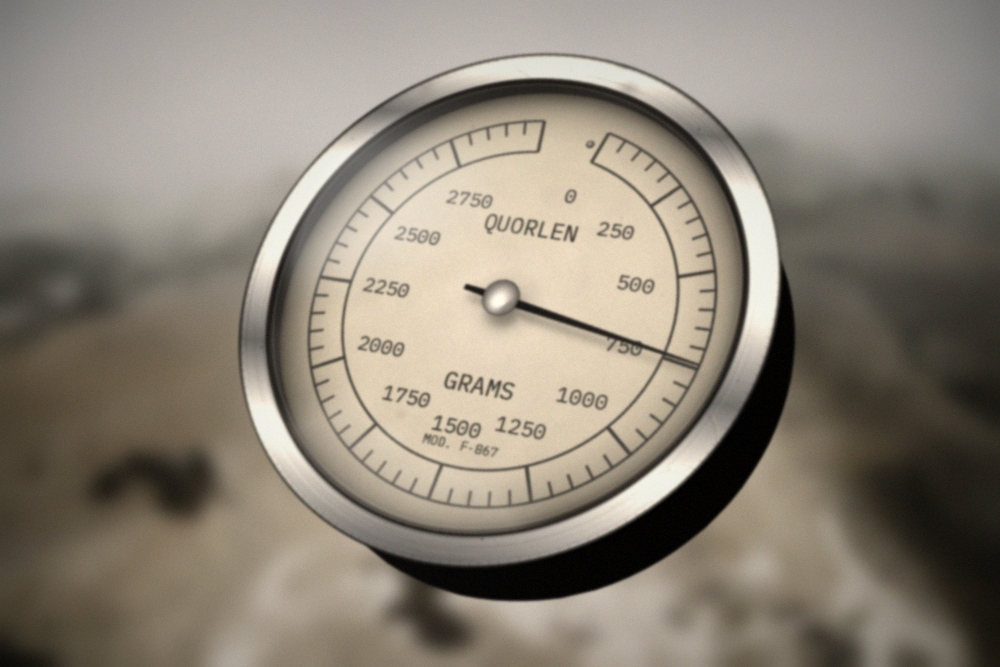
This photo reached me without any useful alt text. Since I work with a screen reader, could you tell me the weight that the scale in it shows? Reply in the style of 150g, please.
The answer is 750g
